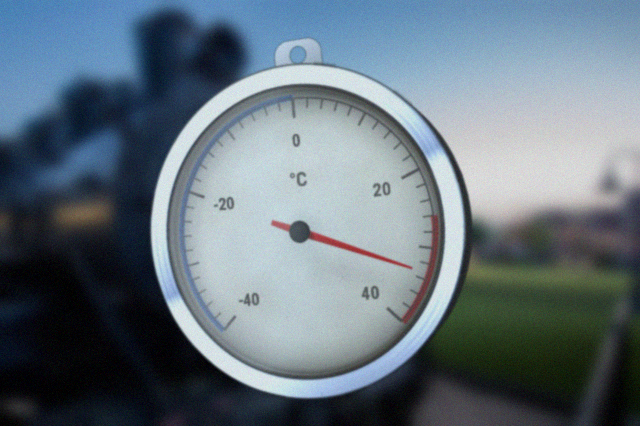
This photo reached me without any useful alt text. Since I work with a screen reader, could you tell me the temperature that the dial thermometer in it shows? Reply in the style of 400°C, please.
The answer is 33°C
